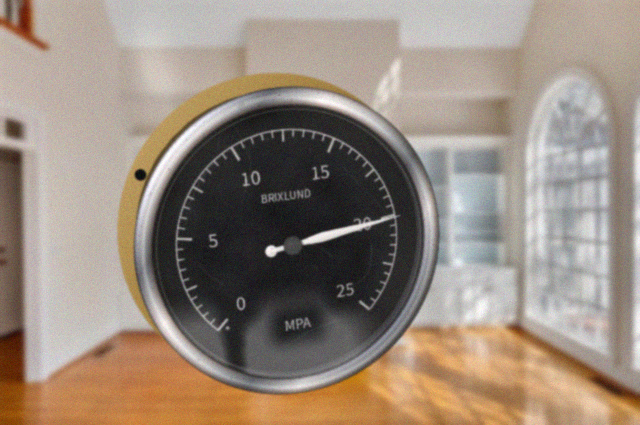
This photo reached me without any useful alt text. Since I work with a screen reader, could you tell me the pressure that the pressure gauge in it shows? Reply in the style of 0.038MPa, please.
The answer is 20MPa
